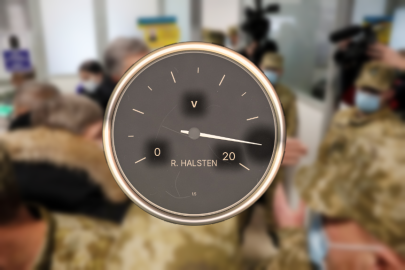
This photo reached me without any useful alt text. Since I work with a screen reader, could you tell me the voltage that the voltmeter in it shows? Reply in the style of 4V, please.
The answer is 18V
